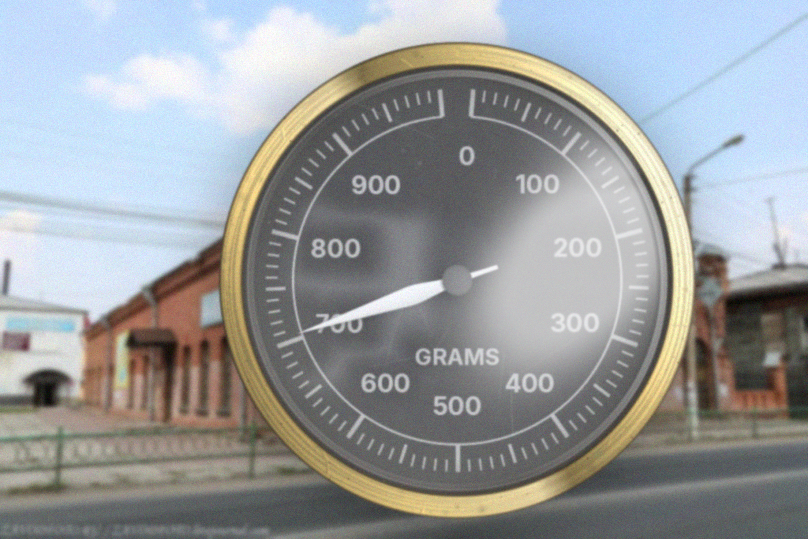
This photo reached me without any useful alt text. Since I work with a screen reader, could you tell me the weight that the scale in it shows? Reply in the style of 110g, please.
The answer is 705g
